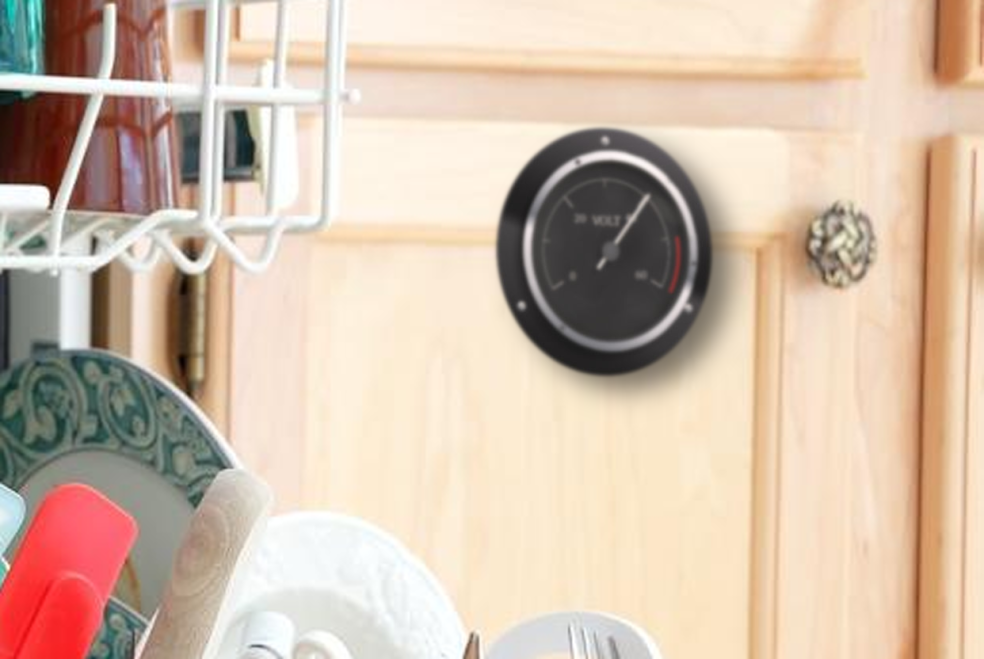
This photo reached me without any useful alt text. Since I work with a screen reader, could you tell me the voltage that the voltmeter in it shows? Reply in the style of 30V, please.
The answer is 40V
